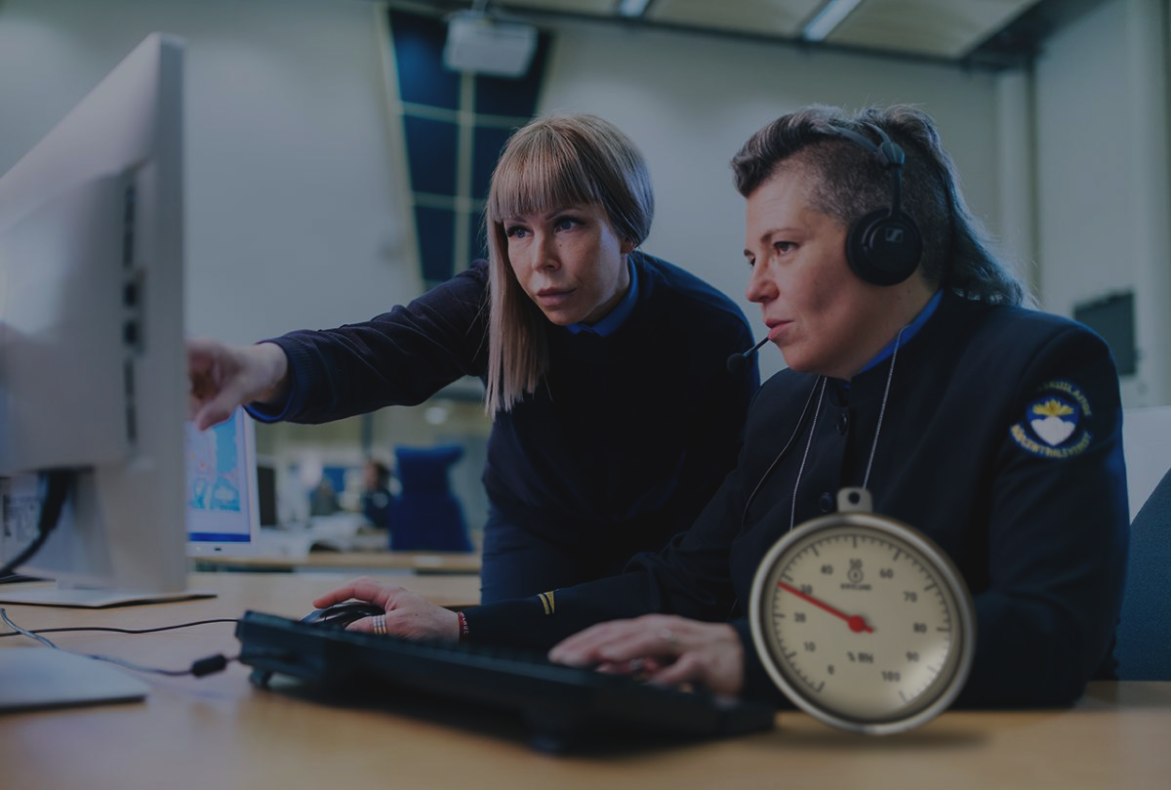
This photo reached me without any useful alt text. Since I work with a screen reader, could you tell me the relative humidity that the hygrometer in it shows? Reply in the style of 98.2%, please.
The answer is 28%
